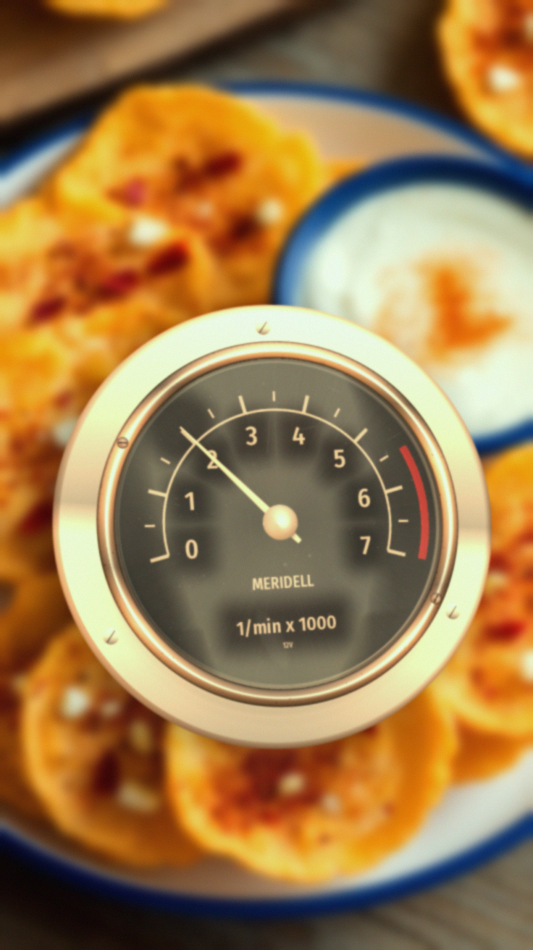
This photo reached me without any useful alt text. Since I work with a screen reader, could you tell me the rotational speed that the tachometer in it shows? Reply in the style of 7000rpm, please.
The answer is 2000rpm
